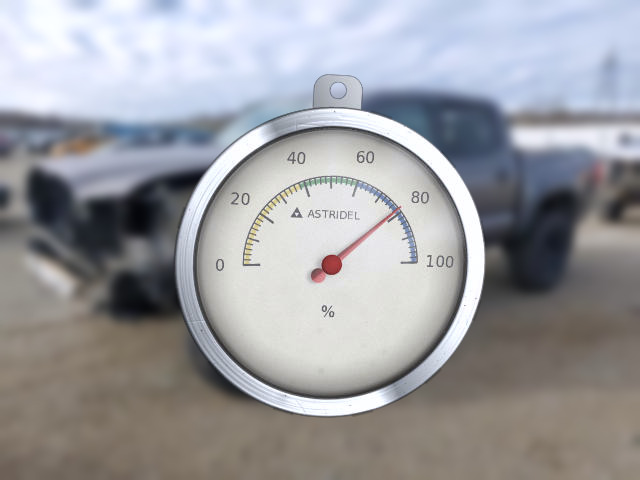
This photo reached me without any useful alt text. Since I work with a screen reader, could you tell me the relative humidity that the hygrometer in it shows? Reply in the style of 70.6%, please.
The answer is 78%
